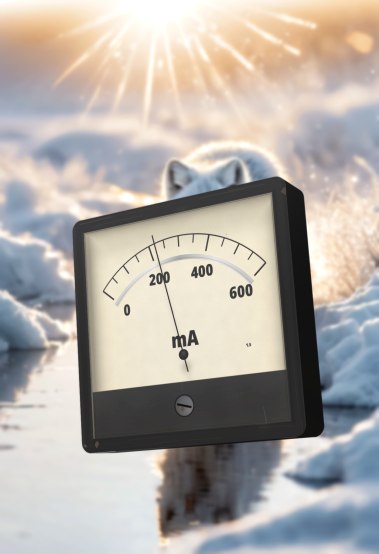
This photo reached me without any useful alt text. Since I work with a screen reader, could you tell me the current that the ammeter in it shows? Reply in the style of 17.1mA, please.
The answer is 225mA
